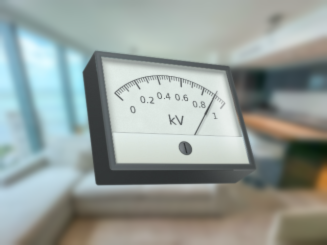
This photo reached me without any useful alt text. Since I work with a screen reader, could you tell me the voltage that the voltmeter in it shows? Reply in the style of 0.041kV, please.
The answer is 0.9kV
